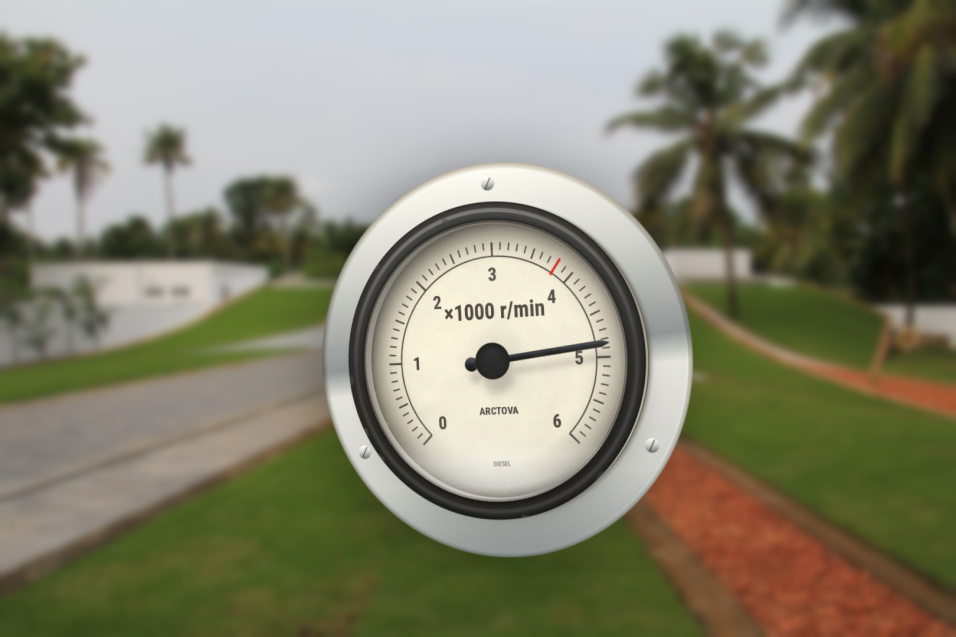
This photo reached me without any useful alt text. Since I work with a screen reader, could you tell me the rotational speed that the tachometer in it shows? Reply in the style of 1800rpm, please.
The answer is 4850rpm
